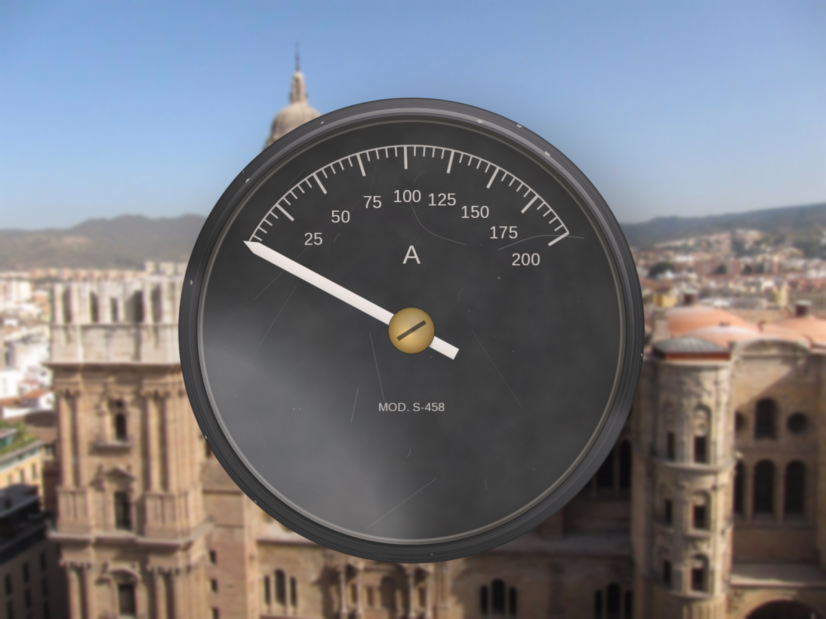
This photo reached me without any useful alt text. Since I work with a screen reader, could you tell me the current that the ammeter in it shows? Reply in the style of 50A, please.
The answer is 0A
